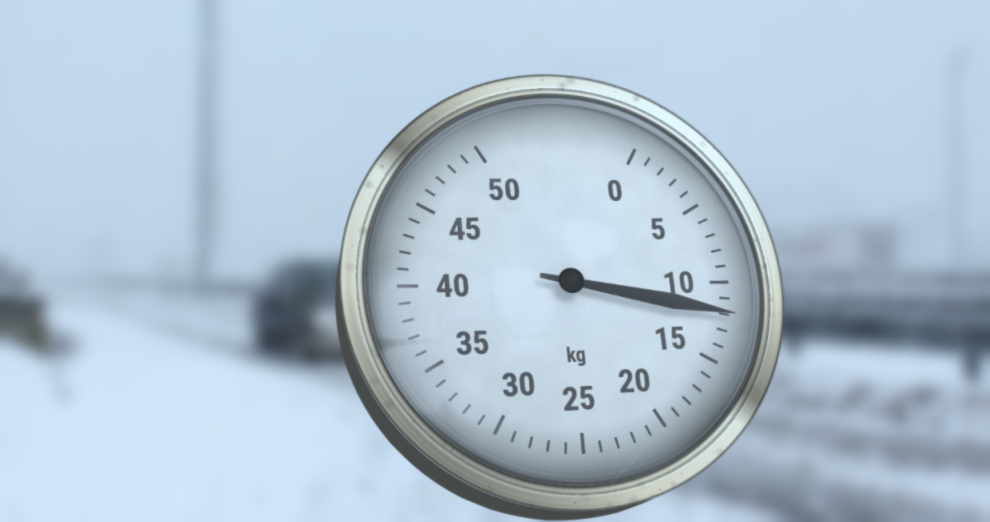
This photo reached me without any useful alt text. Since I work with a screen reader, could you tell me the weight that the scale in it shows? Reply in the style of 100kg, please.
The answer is 12kg
